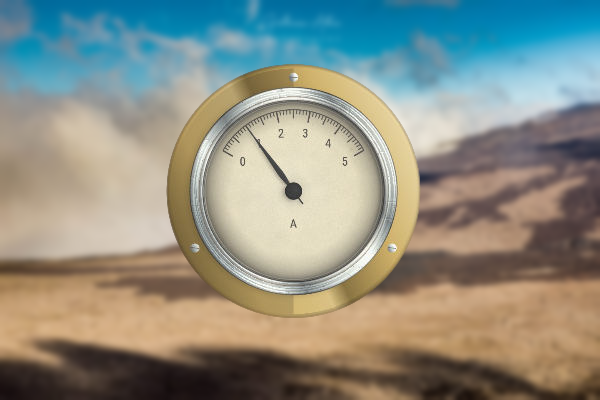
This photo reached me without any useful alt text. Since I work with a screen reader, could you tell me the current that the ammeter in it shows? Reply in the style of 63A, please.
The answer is 1A
